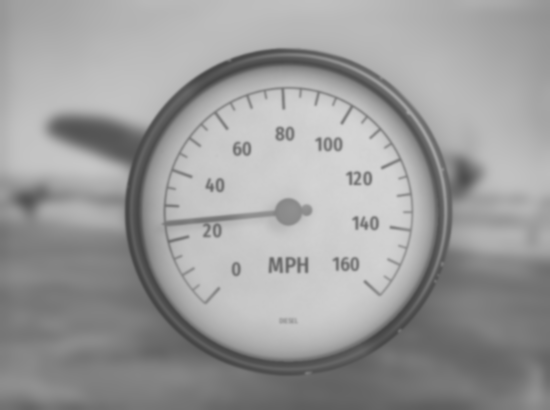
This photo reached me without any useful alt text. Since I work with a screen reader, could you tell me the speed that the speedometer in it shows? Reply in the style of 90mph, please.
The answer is 25mph
